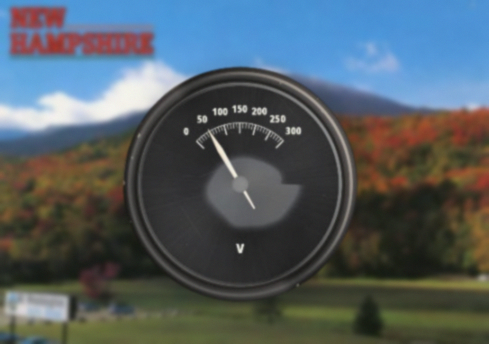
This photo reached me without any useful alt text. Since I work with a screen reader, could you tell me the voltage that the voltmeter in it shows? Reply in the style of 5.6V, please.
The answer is 50V
